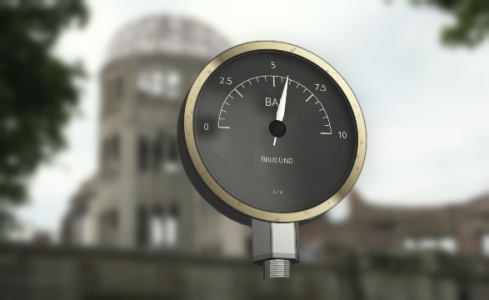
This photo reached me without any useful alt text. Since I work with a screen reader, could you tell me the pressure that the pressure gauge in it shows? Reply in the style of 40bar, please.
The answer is 5.75bar
